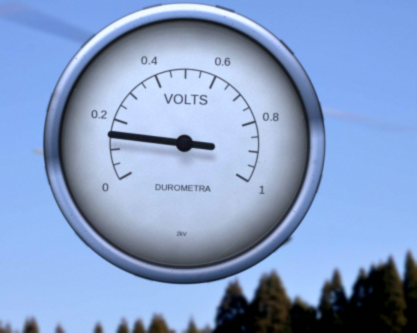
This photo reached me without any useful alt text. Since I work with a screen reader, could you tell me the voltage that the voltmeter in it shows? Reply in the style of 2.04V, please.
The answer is 0.15V
